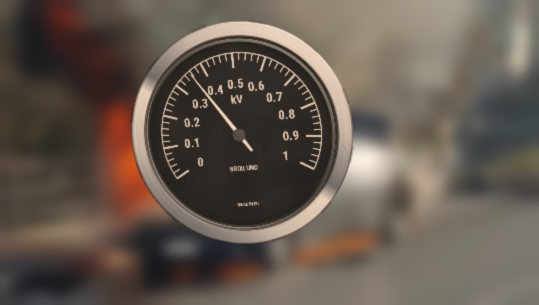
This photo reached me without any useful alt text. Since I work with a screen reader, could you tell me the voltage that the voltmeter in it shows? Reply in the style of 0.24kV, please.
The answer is 0.36kV
